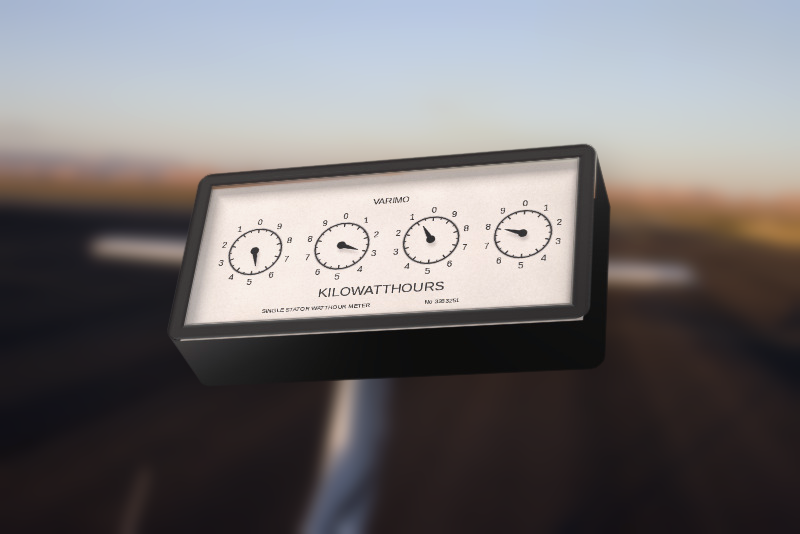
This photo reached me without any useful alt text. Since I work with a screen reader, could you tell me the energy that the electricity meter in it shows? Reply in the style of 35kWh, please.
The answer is 5308kWh
